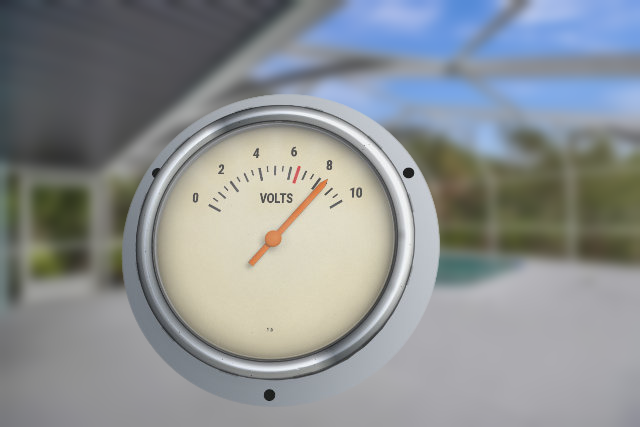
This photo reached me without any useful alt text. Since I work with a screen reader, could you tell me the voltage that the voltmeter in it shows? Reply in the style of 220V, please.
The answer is 8.5V
